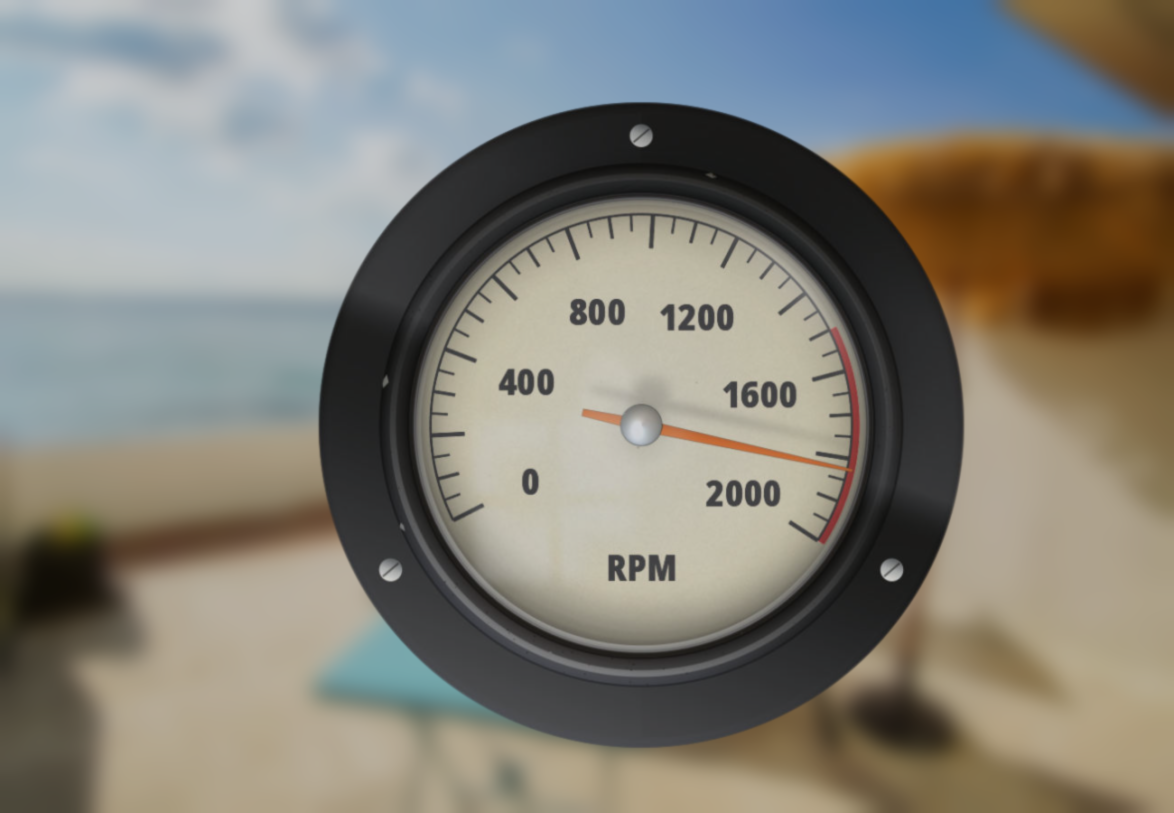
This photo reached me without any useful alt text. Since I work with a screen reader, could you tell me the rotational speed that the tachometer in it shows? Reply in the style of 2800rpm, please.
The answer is 1825rpm
